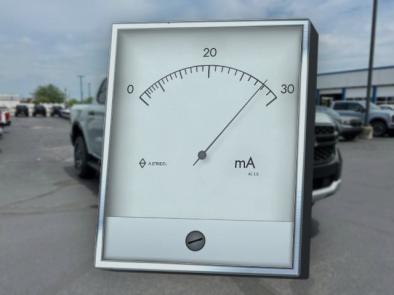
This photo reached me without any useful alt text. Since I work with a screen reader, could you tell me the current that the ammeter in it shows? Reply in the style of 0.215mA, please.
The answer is 28mA
